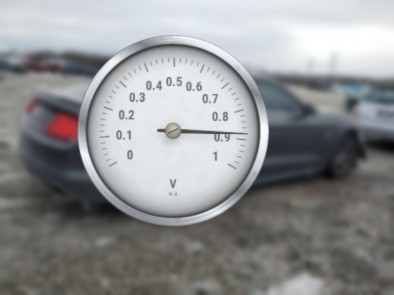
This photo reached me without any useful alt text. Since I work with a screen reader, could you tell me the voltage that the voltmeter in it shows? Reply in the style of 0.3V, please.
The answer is 0.88V
